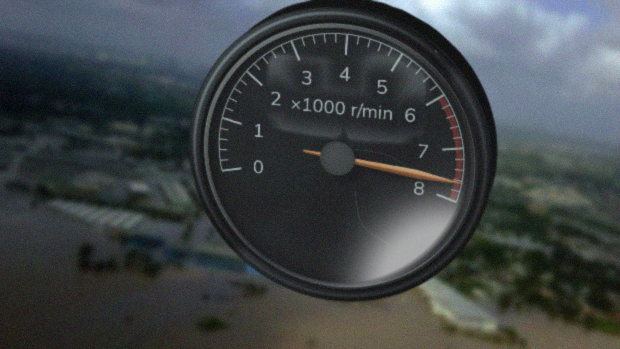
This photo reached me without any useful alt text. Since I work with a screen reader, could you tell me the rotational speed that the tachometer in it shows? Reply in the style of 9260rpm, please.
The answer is 7600rpm
